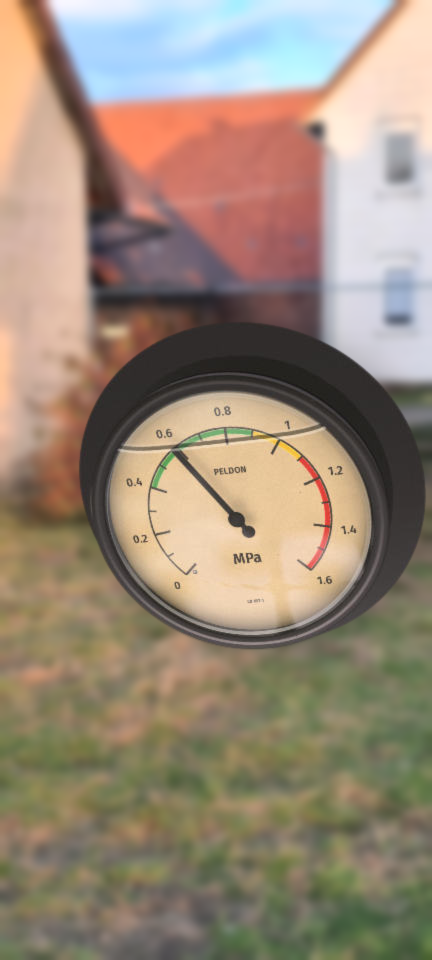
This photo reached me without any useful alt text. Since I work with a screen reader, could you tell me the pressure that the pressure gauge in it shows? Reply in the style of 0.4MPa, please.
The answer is 0.6MPa
